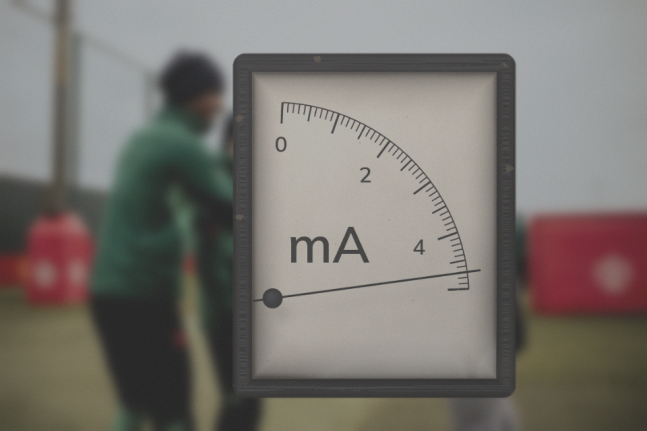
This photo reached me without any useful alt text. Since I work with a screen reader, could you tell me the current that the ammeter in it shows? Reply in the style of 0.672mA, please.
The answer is 4.7mA
